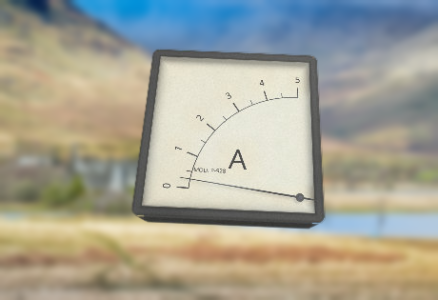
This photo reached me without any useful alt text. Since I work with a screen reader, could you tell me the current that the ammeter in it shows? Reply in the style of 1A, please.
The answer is 0.25A
